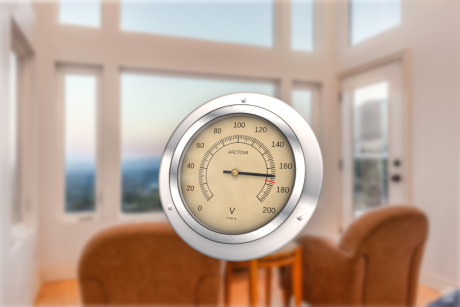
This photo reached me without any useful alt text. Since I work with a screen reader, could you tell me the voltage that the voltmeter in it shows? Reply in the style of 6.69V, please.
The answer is 170V
